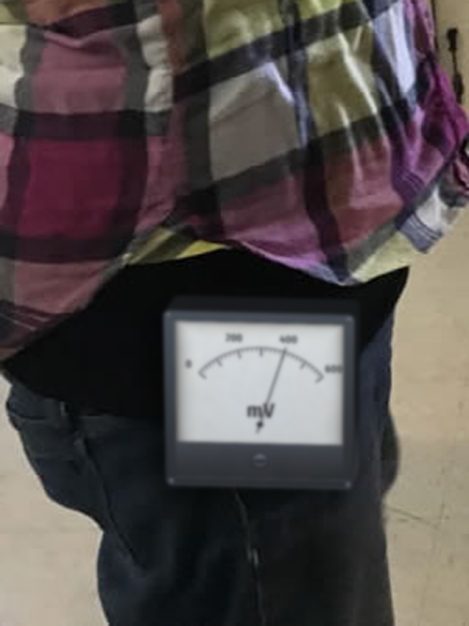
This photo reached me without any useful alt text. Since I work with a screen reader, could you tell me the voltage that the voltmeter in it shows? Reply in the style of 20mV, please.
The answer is 400mV
